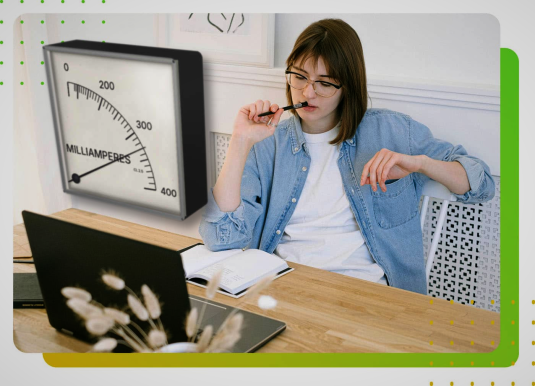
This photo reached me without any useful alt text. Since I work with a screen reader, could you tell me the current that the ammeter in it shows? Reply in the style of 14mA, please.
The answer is 330mA
